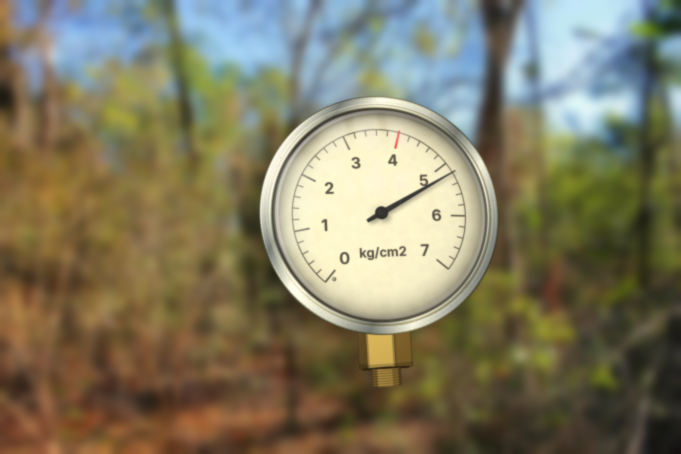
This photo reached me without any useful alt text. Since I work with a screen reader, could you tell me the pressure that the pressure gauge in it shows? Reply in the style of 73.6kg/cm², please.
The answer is 5.2kg/cm²
